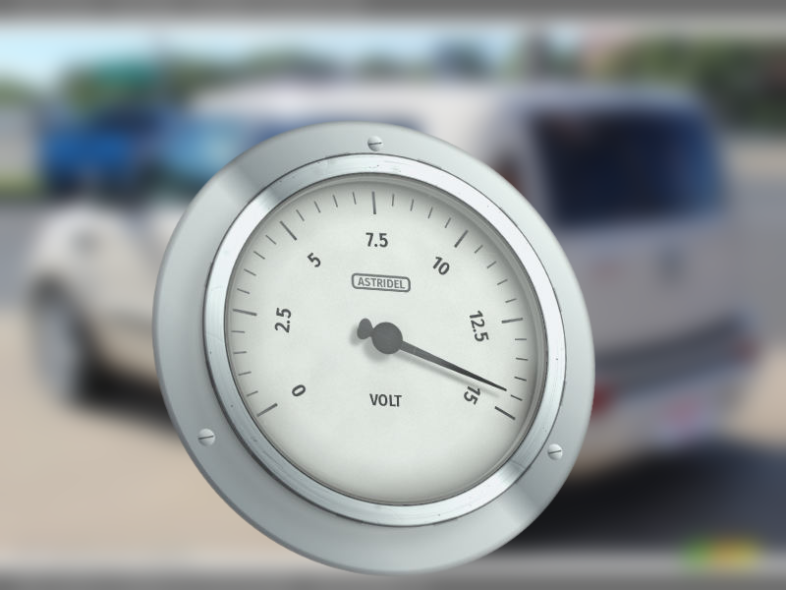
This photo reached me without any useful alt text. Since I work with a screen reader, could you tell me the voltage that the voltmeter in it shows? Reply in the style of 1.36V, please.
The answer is 14.5V
